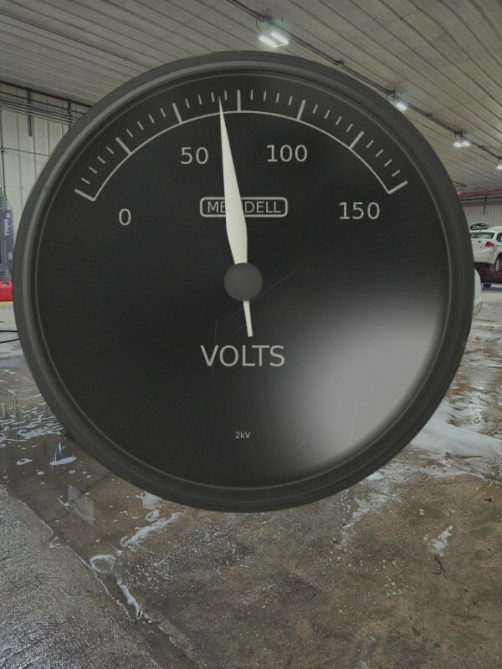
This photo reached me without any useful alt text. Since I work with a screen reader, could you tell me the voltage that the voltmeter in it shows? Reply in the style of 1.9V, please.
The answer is 67.5V
